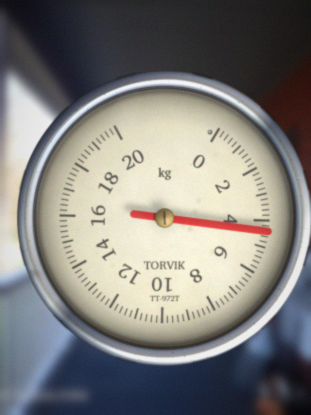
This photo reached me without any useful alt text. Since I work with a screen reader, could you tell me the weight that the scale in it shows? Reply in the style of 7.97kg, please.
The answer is 4.4kg
